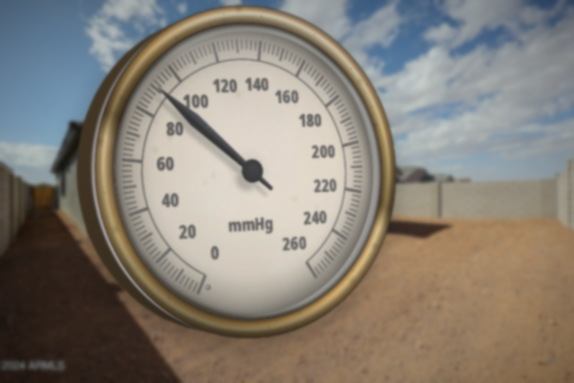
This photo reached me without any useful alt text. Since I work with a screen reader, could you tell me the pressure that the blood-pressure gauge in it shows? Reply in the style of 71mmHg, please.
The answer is 90mmHg
